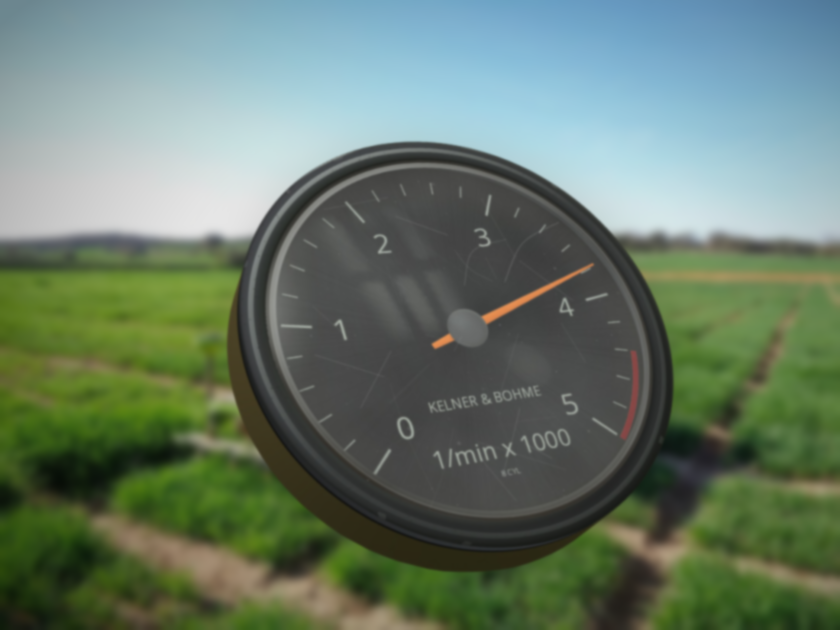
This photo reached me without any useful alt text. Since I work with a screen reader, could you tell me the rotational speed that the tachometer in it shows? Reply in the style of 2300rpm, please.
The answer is 3800rpm
